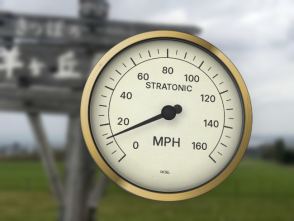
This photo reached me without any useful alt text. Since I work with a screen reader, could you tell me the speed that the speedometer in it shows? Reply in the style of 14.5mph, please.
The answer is 12.5mph
